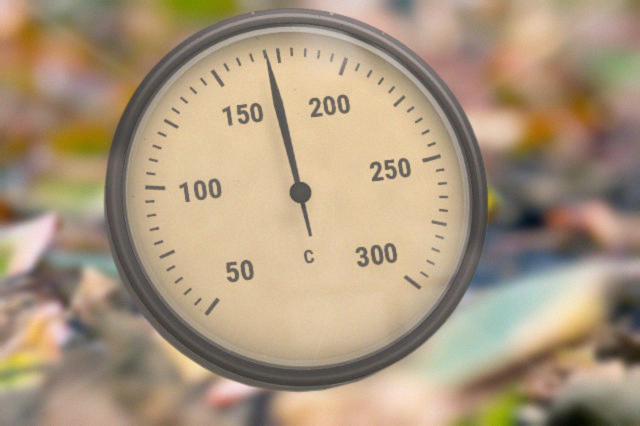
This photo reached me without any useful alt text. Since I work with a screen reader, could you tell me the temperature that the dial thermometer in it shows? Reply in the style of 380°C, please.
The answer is 170°C
